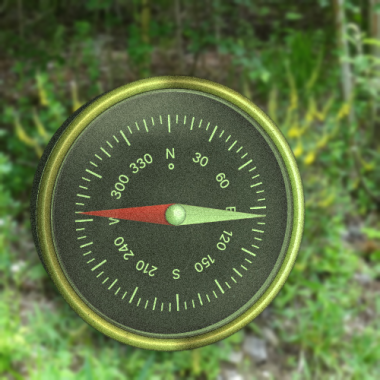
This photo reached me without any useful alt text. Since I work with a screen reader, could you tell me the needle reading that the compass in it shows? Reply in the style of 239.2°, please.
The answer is 275°
